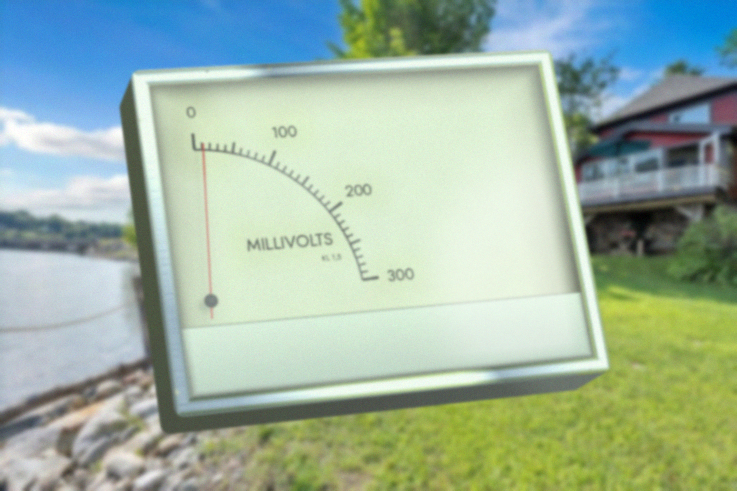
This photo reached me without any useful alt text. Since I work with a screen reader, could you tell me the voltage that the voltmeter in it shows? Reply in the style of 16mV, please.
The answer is 10mV
